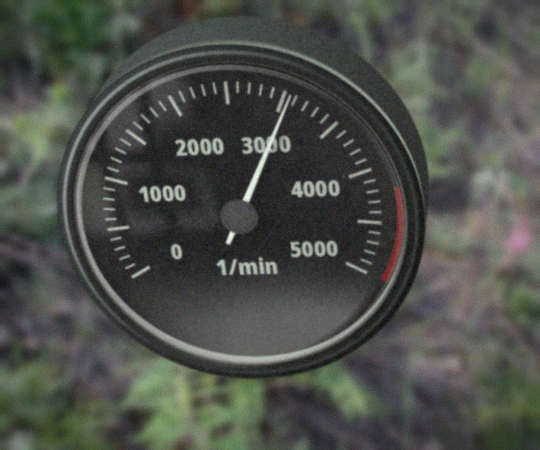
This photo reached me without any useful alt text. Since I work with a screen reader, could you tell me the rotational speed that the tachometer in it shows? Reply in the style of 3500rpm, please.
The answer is 3050rpm
